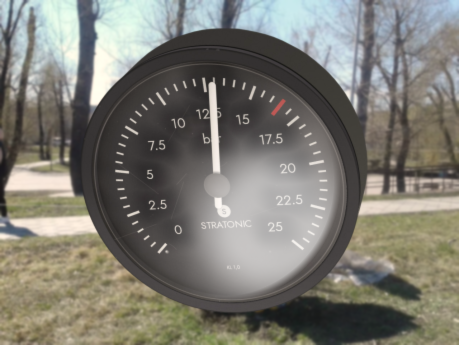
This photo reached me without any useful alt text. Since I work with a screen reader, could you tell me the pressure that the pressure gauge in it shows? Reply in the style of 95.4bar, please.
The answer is 13bar
